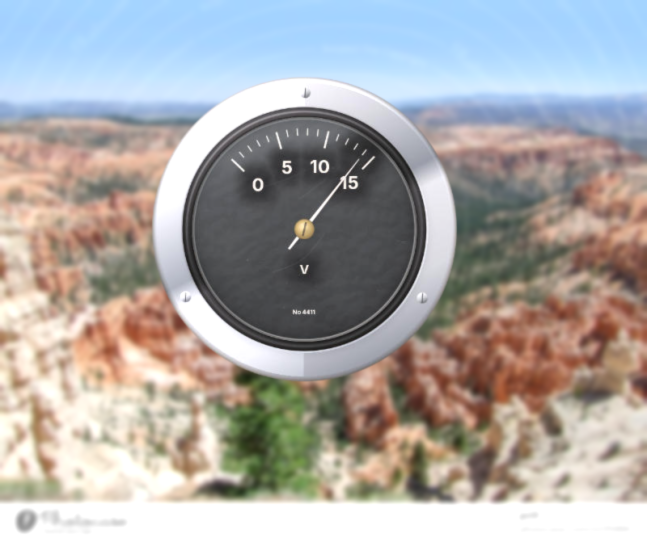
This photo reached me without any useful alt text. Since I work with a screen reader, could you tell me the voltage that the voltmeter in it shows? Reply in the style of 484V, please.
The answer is 14V
